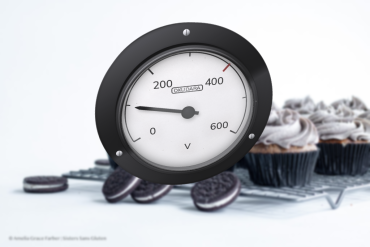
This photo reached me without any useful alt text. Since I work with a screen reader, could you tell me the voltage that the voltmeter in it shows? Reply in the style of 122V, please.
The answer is 100V
